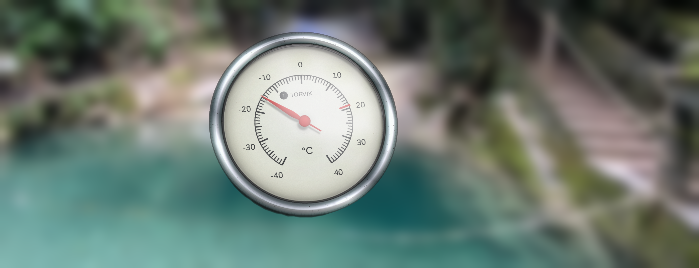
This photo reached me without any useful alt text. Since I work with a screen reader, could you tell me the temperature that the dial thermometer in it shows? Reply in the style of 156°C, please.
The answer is -15°C
